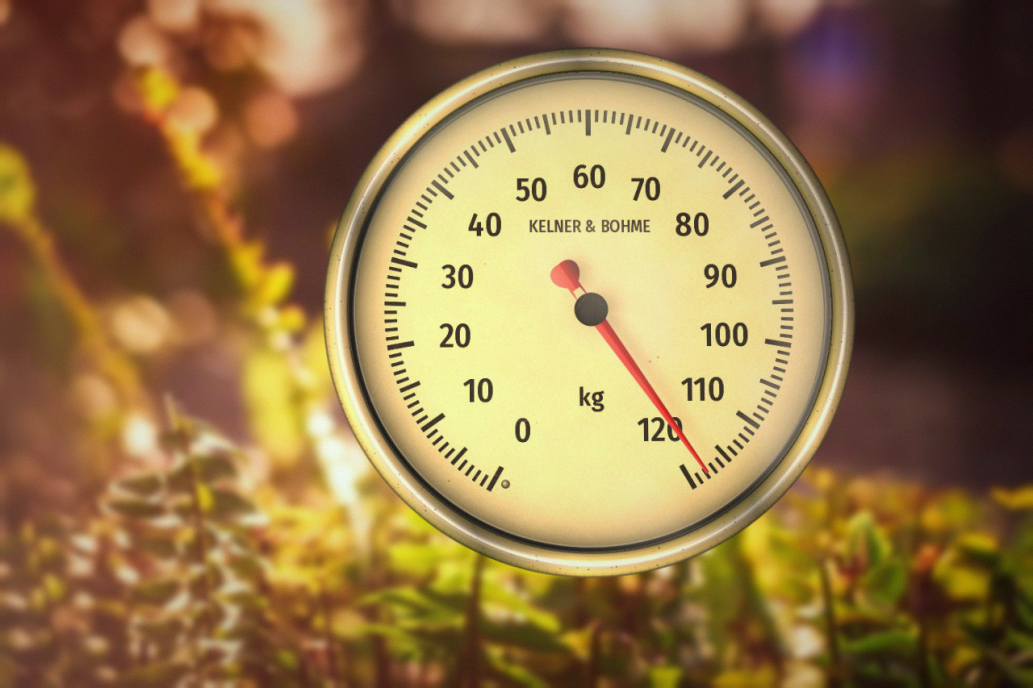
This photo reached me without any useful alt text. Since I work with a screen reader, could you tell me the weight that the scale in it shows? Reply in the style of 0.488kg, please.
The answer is 118kg
